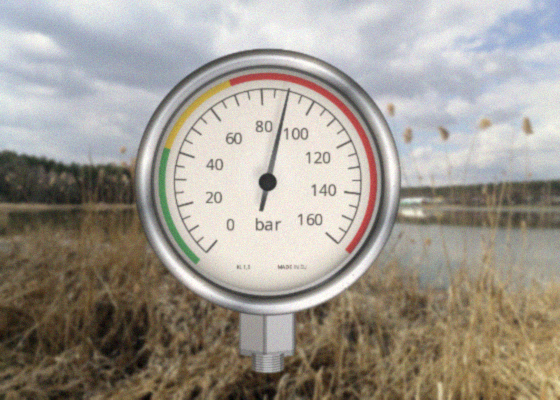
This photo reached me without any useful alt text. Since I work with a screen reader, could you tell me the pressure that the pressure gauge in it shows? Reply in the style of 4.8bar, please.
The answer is 90bar
